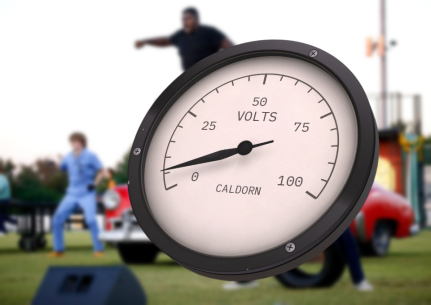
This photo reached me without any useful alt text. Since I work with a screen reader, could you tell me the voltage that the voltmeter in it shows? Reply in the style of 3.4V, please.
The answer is 5V
